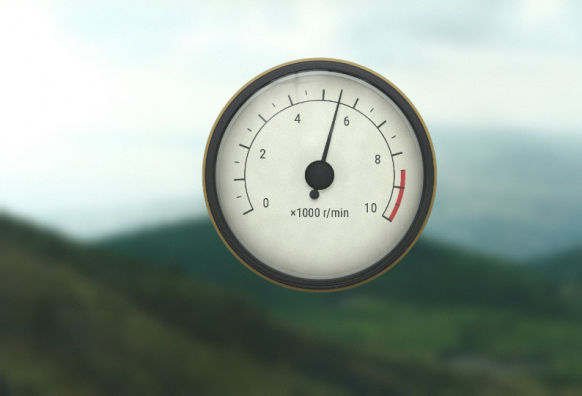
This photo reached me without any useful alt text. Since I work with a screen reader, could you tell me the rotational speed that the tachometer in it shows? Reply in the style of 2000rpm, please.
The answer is 5500rpm
